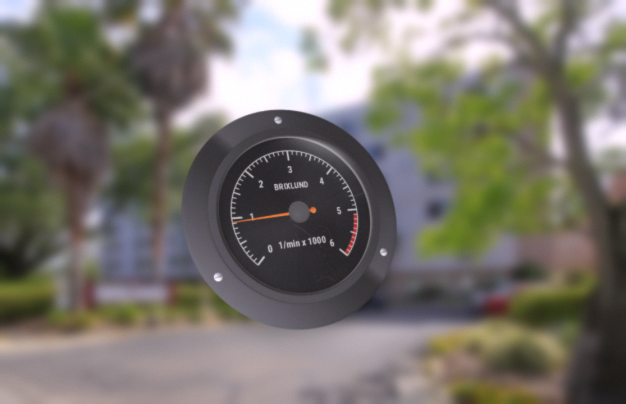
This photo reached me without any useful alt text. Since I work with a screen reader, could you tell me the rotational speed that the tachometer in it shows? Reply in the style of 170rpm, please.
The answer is 900rpm
